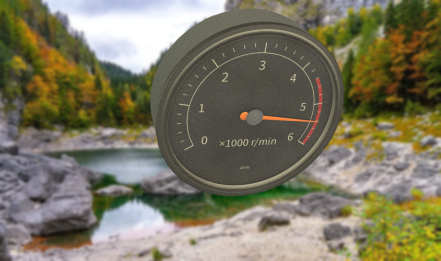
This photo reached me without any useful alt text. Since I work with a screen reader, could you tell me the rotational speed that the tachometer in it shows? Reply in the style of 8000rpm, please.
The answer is 5400rpm
